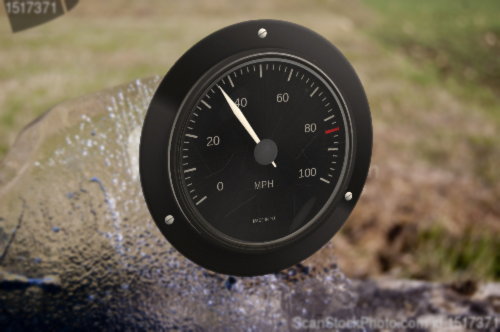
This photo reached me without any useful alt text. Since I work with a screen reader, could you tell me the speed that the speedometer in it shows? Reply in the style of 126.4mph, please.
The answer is 36mph
